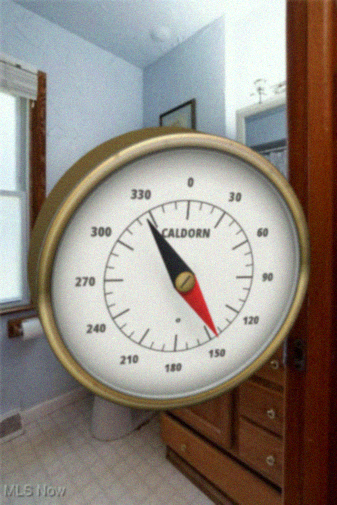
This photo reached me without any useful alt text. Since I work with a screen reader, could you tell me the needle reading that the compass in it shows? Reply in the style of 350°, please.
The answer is 145°
